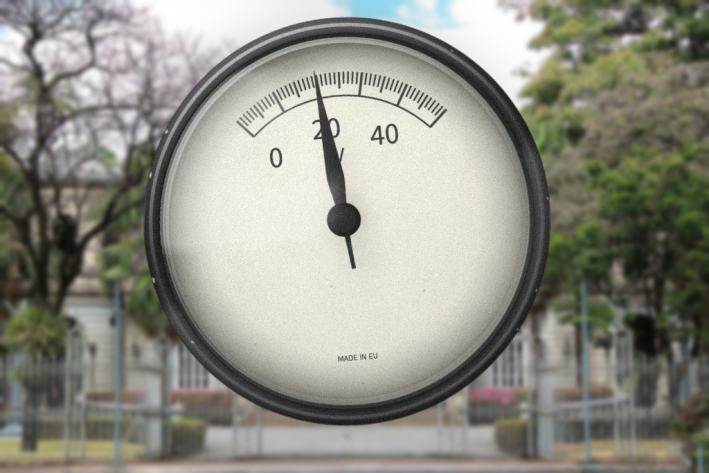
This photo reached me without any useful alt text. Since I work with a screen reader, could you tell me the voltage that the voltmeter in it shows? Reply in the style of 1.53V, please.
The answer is 20V
